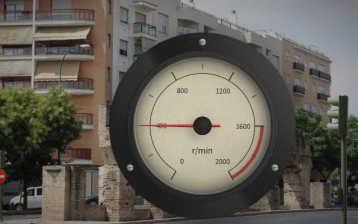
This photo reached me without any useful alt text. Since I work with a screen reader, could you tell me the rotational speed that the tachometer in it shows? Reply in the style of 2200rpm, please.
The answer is 400rpm
